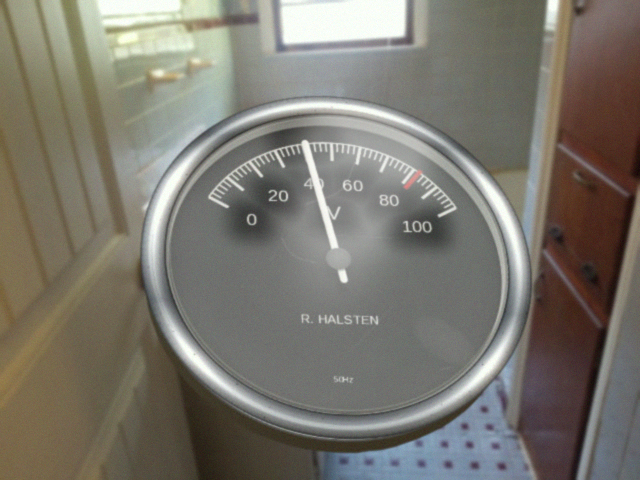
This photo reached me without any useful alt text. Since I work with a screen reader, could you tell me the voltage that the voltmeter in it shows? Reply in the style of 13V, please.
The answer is 40V
